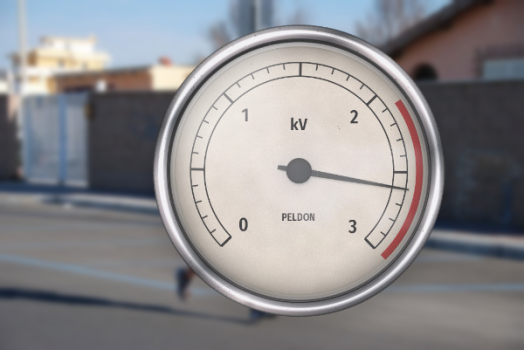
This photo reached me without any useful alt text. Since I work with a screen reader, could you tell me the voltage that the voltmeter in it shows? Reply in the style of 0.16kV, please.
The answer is 2.6kV
